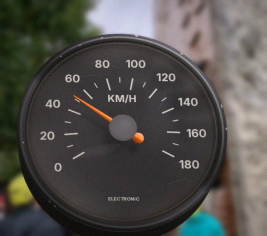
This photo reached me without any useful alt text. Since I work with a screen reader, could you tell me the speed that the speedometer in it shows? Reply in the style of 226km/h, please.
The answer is 50km/h
